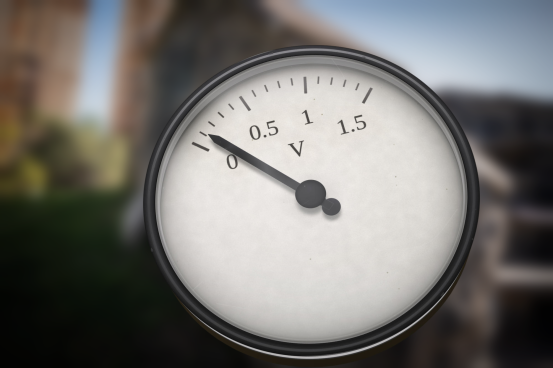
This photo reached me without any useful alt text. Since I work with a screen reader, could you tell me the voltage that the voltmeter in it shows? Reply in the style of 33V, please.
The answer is 0.1V
